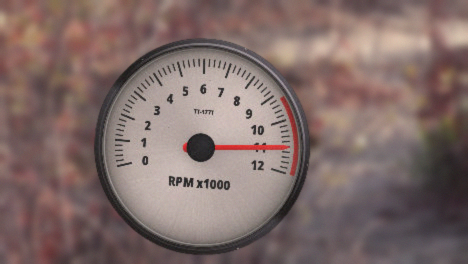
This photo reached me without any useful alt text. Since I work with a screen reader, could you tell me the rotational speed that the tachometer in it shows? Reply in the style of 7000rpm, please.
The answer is 11000rpm
